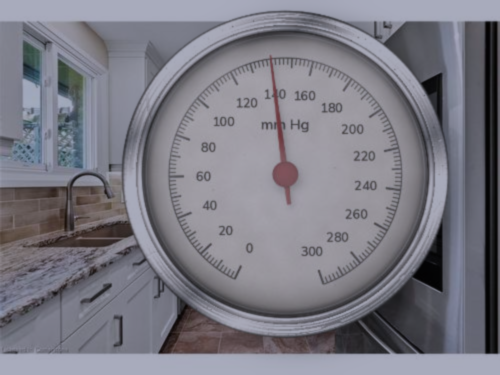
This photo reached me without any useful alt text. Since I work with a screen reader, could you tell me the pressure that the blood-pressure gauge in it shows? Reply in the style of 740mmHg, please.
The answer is 140mmHg
